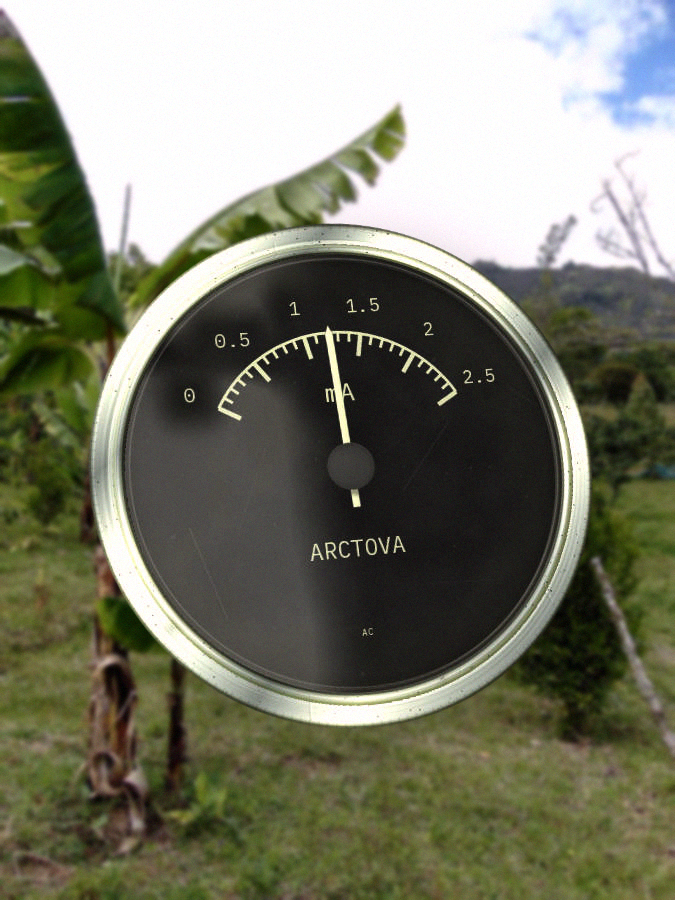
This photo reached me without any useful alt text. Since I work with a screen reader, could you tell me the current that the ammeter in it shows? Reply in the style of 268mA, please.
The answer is 1.2mA
